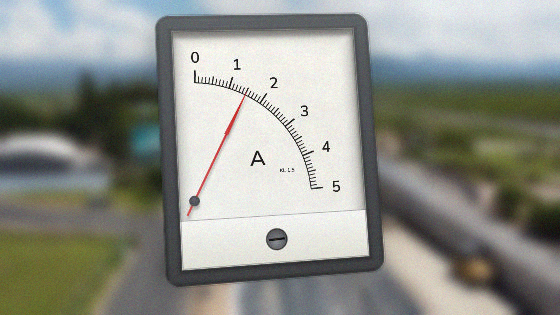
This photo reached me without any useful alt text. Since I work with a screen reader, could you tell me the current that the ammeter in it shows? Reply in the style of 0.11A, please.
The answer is 1.5A
